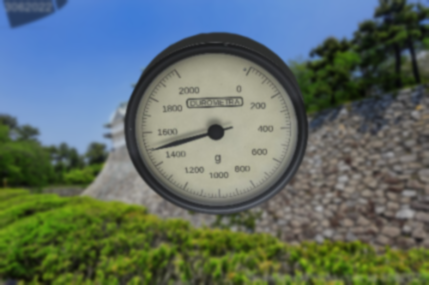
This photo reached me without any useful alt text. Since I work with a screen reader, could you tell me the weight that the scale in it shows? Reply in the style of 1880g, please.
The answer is 1500g
